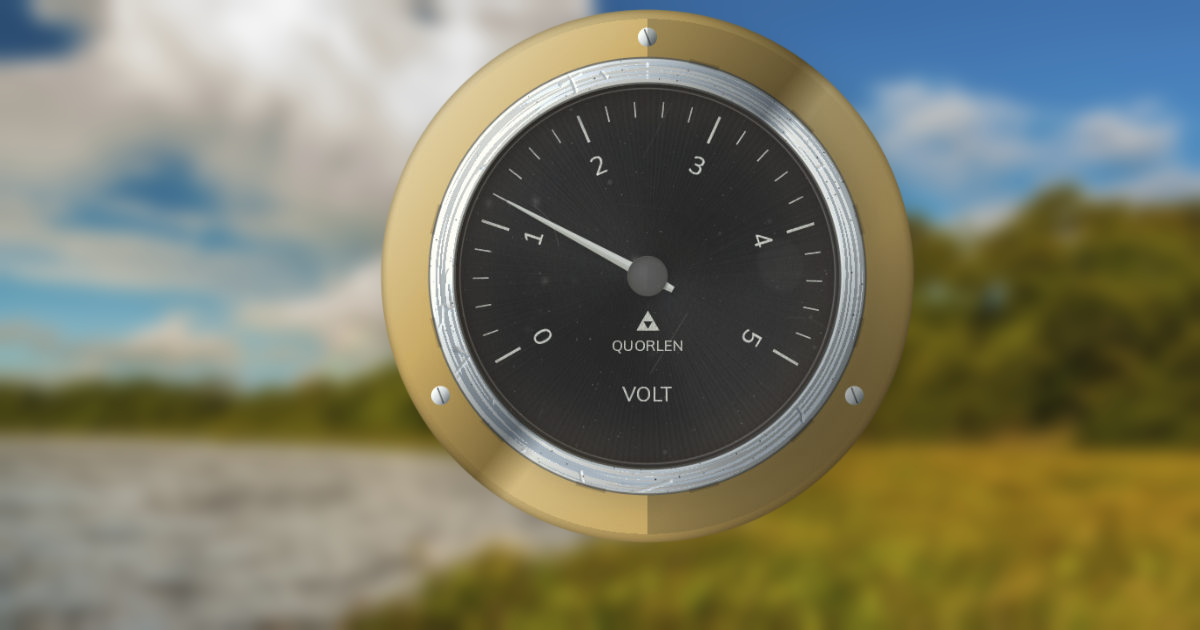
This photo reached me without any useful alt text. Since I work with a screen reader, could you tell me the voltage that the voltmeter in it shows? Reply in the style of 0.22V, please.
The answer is 1.2V
